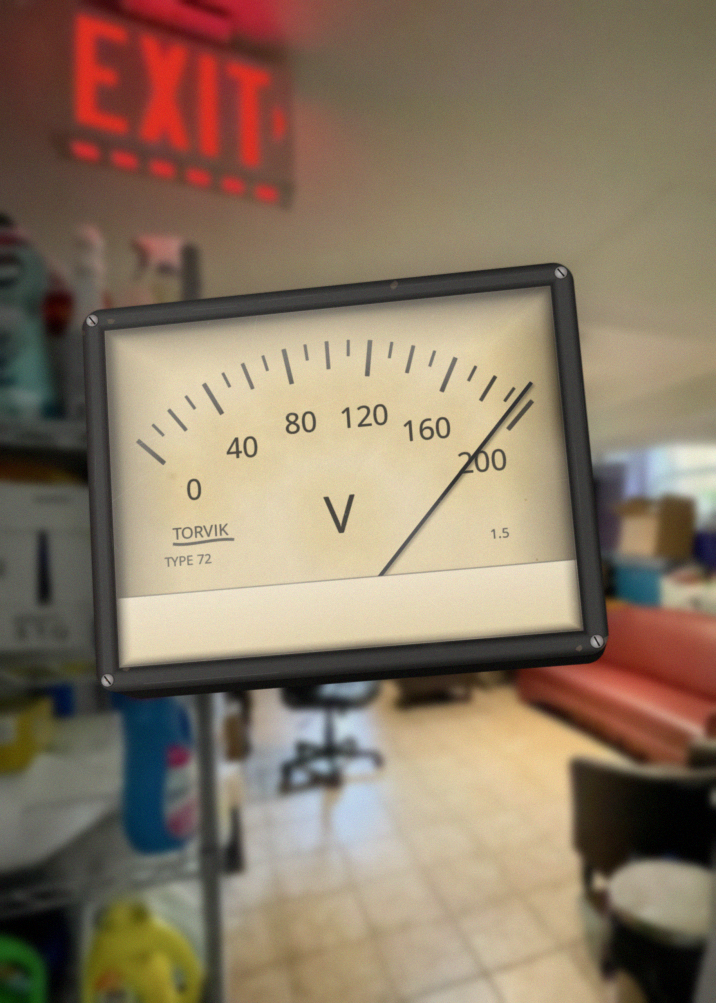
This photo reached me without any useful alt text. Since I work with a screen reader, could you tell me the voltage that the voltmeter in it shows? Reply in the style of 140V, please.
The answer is 195V
